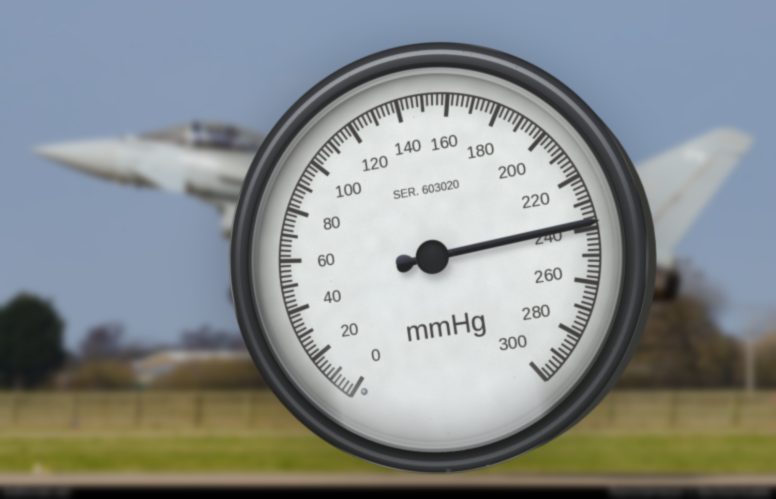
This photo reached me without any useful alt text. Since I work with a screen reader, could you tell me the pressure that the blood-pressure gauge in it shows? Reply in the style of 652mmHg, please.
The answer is 238mmHg
